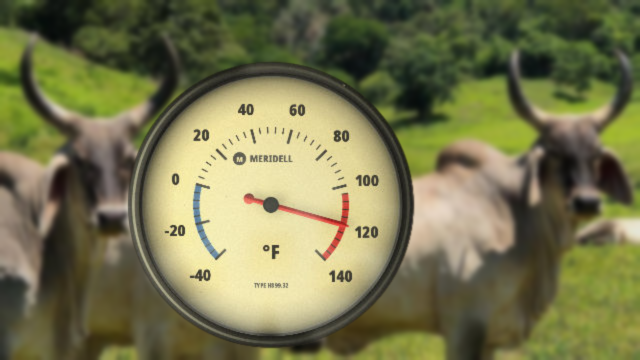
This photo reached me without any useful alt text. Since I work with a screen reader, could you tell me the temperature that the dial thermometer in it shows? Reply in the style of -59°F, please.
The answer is 120°F
